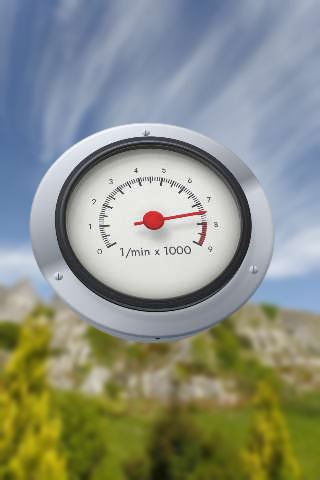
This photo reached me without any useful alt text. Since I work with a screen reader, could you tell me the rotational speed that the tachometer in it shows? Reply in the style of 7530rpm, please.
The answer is 7500rpm
